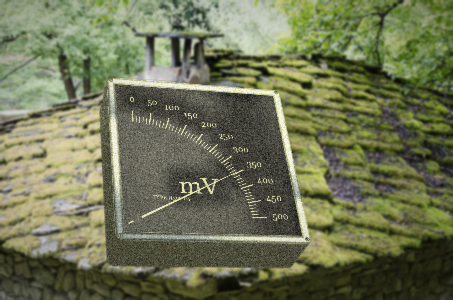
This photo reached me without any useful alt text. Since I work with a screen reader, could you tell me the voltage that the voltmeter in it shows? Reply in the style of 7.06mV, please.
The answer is 350mV
